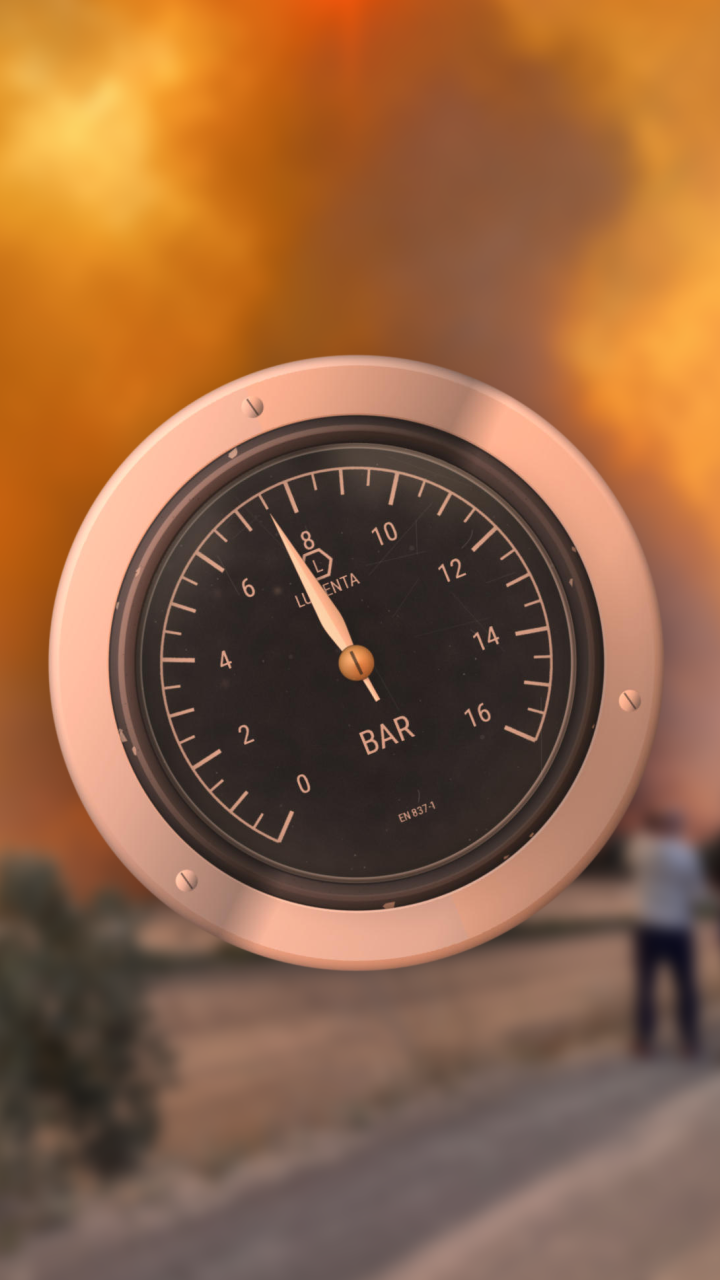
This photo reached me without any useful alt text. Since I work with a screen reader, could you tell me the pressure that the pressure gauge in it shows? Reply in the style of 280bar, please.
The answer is 7.5bar
